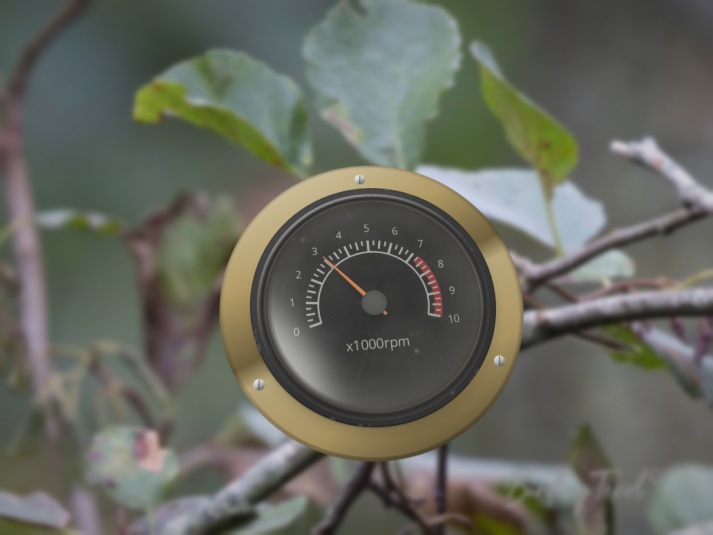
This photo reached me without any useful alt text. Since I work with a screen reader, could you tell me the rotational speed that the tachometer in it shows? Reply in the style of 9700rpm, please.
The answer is 3000rpm
